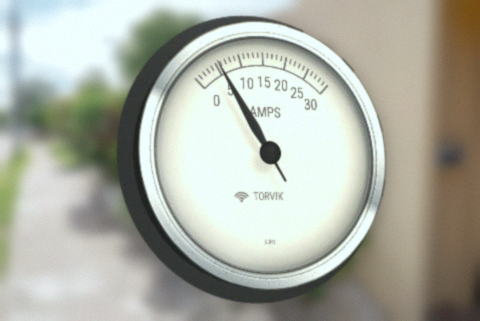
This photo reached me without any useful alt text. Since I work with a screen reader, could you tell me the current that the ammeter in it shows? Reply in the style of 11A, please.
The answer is 5A
